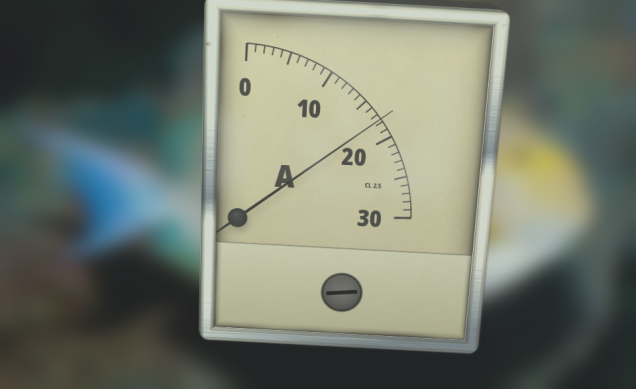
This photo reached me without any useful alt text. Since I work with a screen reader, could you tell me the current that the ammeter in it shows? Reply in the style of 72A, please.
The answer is 17.5A
